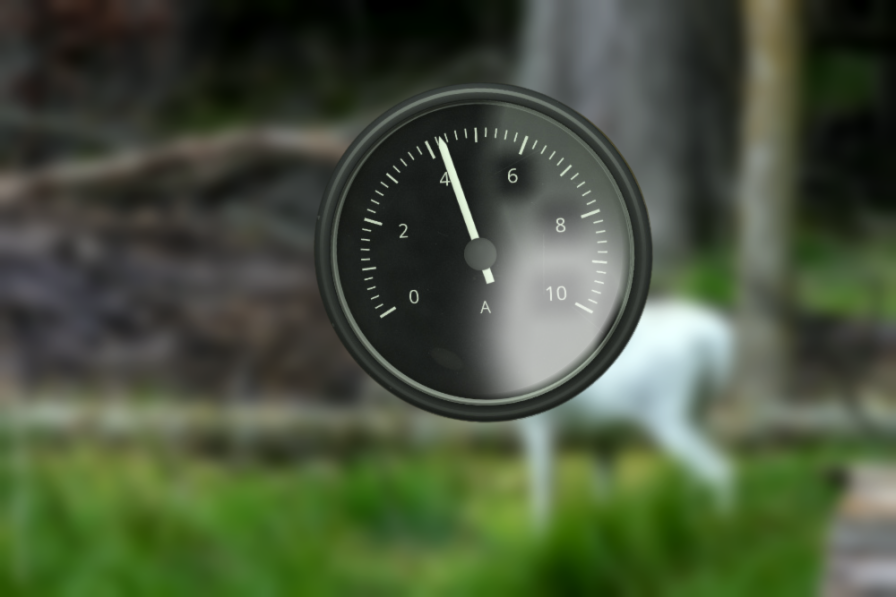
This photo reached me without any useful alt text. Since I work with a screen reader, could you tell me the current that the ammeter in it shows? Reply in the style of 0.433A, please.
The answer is 4.3A
